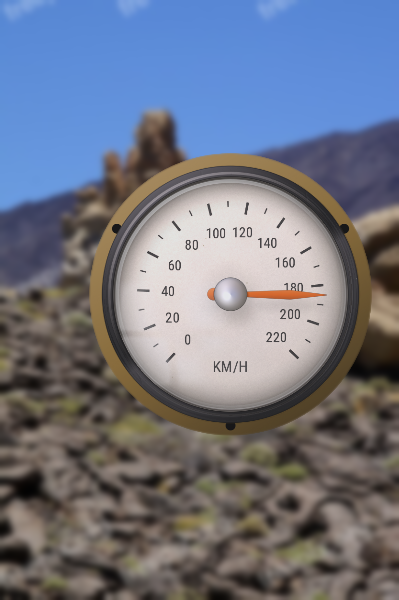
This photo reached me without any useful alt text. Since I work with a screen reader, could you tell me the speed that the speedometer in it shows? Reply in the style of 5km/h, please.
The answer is 185km/h
